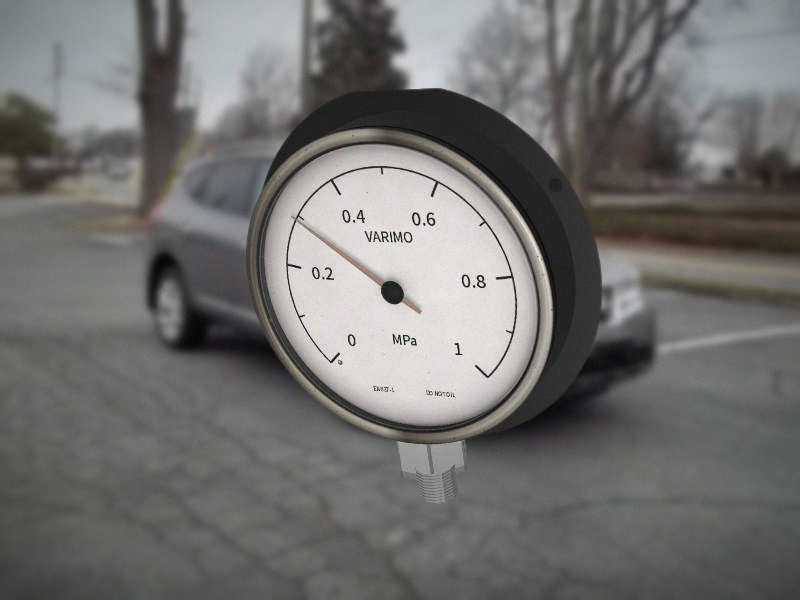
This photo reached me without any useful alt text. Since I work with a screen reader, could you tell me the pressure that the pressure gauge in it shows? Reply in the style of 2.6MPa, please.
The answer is 0.3MPa
